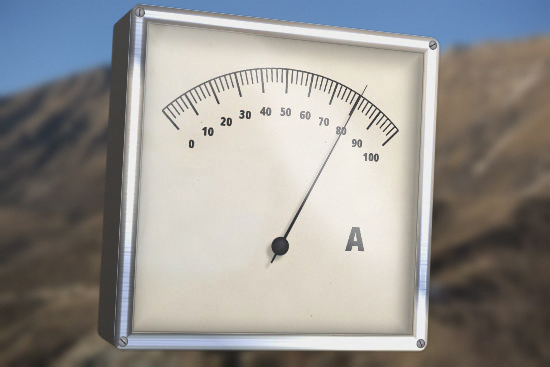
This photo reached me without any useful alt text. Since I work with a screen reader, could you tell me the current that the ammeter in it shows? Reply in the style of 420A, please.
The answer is 80A
